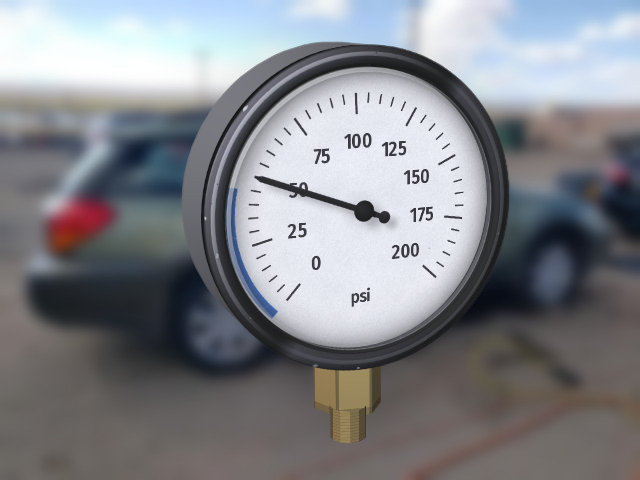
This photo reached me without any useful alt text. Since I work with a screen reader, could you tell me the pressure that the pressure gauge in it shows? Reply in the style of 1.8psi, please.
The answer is 50psi
